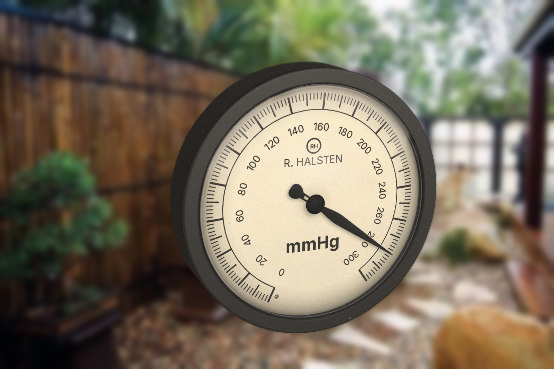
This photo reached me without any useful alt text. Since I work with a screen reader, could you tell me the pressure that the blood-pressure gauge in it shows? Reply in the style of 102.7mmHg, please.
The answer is 280mmHg
